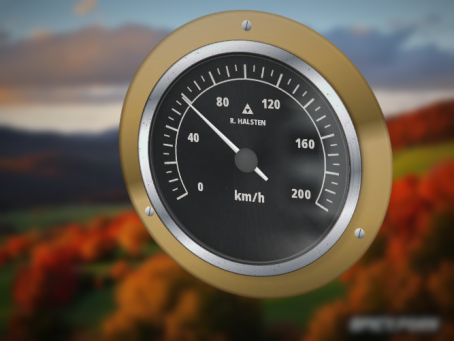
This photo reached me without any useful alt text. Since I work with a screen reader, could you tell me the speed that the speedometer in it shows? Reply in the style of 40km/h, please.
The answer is 60km/h
